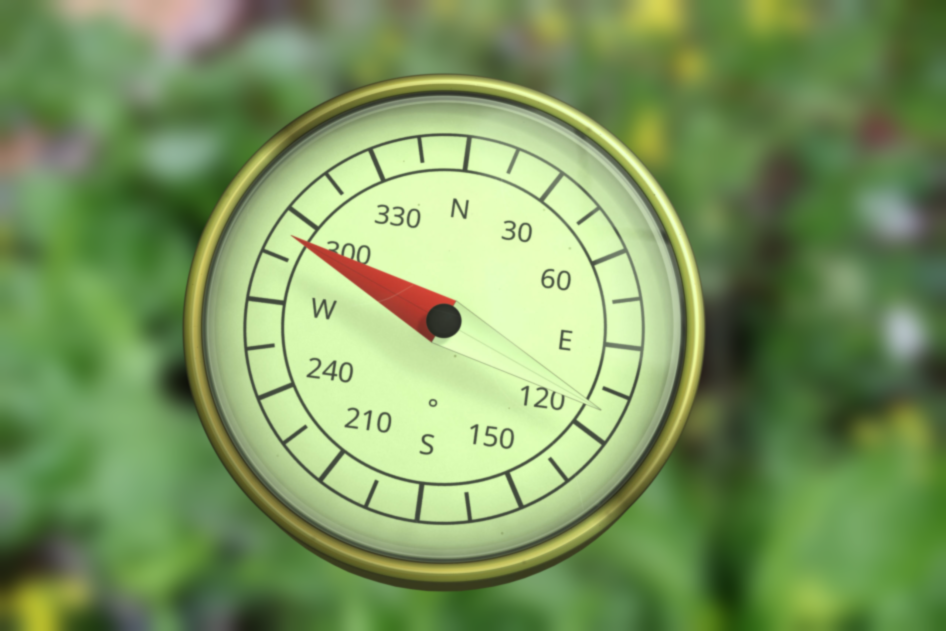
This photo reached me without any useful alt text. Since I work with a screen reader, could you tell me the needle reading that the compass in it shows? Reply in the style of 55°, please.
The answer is 292.5°
